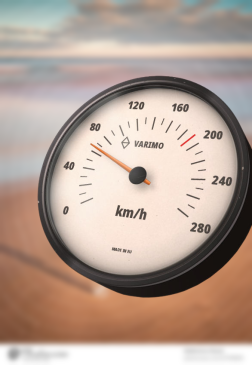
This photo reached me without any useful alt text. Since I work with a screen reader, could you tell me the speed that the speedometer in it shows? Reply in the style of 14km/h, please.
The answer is 65km/h
